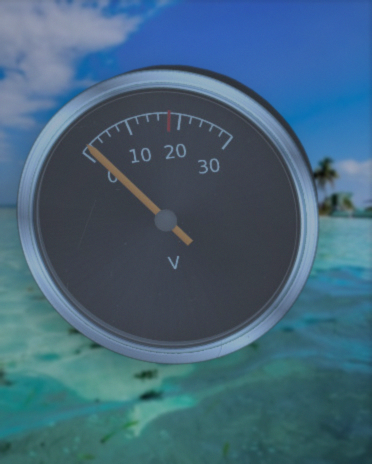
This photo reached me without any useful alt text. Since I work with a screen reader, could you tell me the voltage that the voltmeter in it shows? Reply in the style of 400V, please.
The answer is 2V
